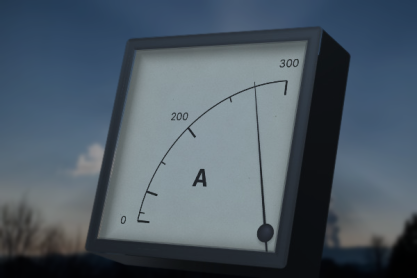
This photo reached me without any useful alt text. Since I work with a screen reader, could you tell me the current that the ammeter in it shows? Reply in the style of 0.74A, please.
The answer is 275A
